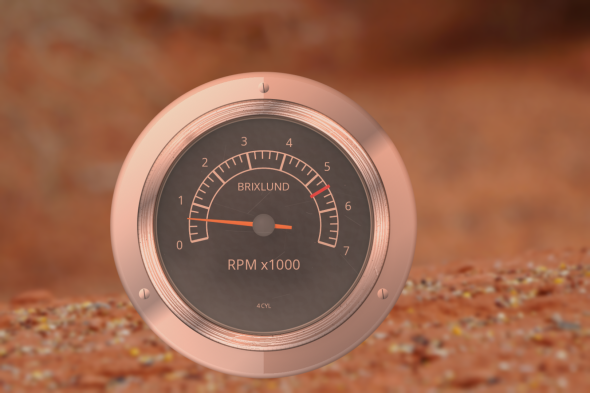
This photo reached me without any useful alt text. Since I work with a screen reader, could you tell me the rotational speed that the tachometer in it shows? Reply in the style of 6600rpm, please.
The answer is 600rpm
